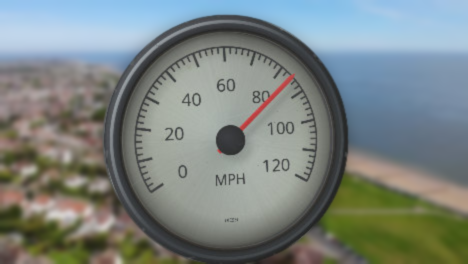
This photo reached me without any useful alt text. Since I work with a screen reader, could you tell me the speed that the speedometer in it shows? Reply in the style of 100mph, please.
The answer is 84mph
